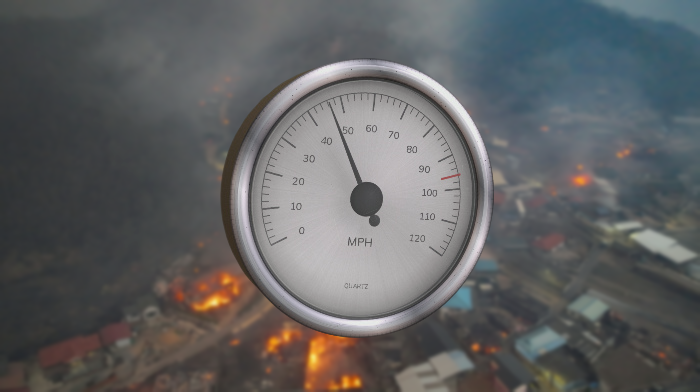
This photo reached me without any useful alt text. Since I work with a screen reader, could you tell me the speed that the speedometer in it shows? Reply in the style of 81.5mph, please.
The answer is 46mph
